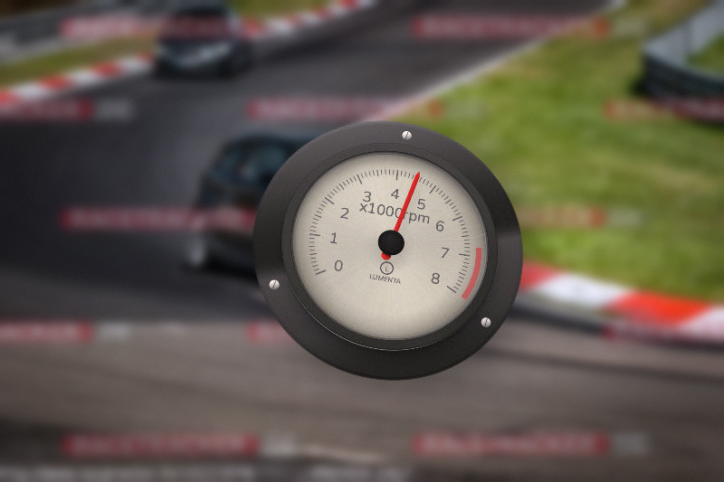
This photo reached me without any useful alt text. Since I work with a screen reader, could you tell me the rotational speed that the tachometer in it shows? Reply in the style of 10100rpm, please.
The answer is 4500rpm
